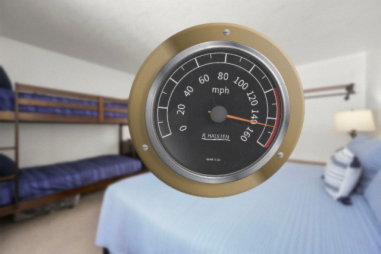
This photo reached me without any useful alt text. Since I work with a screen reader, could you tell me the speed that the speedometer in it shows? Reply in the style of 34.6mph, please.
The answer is 145mph
